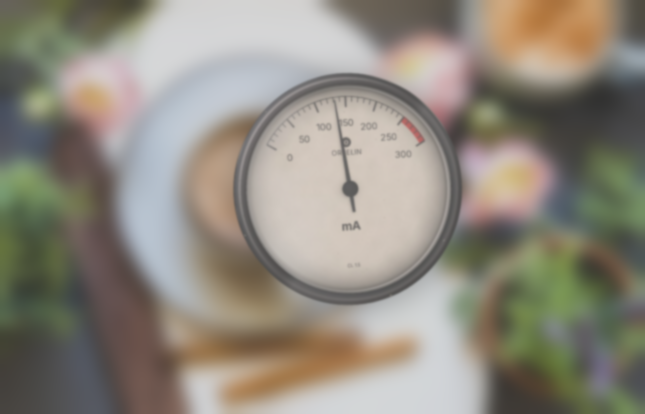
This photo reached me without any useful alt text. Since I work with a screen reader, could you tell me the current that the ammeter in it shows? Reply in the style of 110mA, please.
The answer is 130mA
